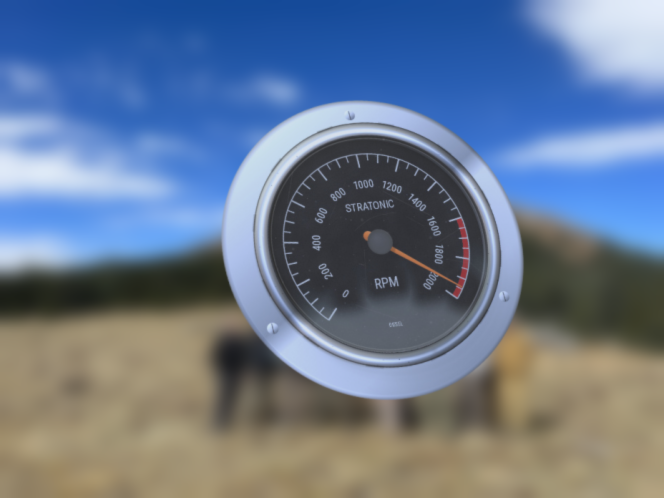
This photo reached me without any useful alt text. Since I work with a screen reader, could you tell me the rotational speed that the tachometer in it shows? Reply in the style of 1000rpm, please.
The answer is 1950rpm
